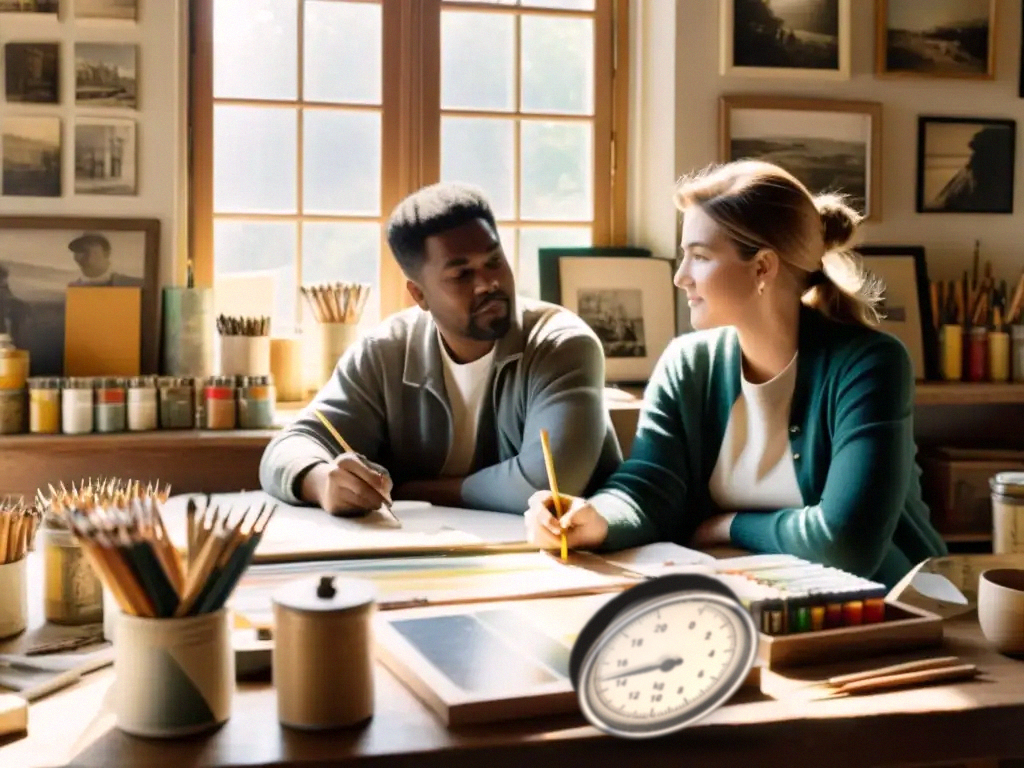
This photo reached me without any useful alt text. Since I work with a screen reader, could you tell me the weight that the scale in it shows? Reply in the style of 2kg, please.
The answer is 15kg
